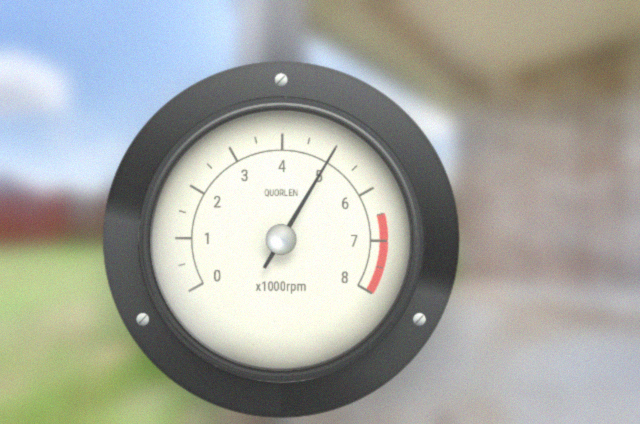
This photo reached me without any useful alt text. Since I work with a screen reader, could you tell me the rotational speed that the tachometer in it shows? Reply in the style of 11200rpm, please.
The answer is 5000rpm
